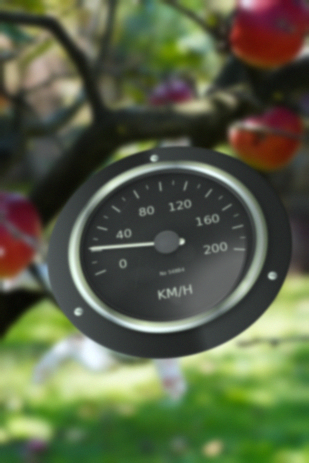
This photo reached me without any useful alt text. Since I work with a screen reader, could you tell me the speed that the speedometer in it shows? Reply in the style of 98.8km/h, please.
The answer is 20km/h
